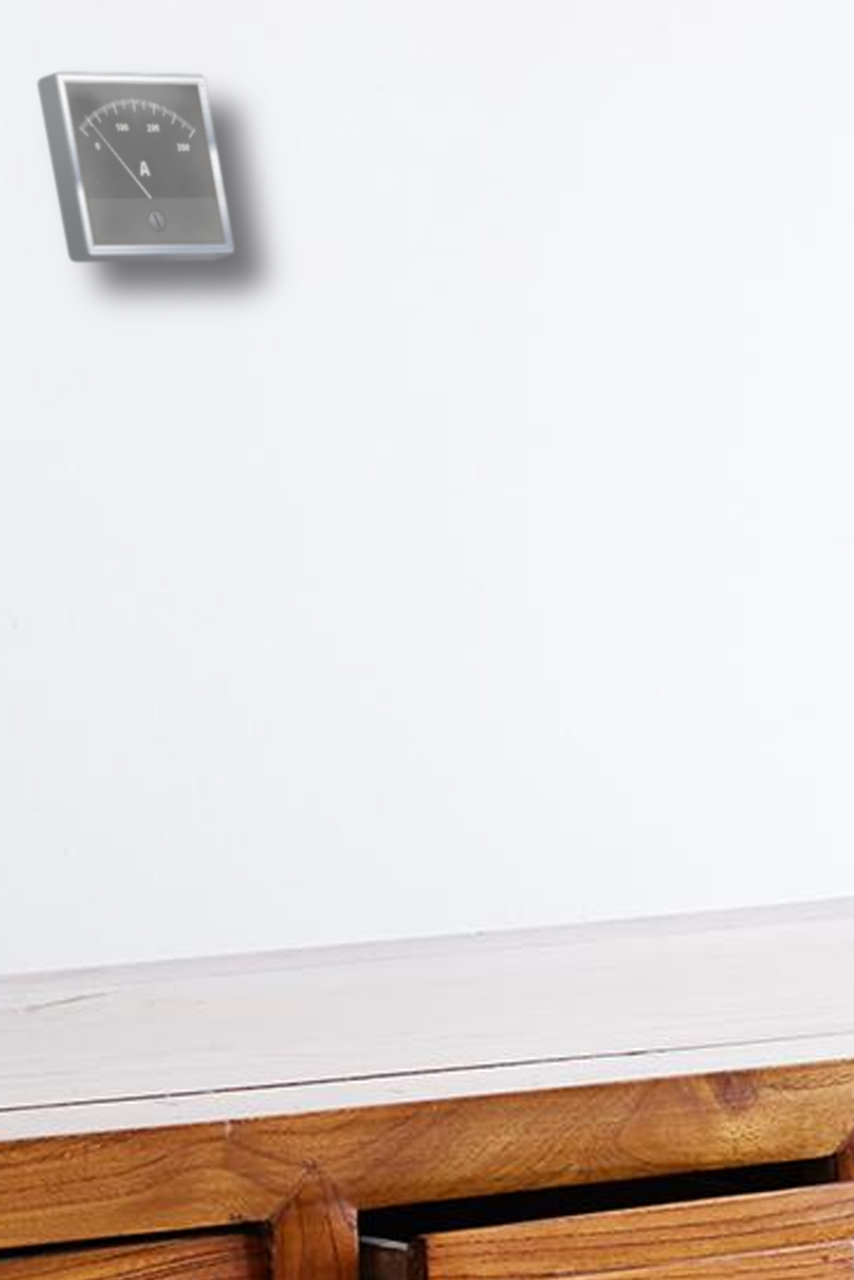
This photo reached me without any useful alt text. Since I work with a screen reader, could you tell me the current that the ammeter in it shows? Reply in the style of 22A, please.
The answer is 25A
